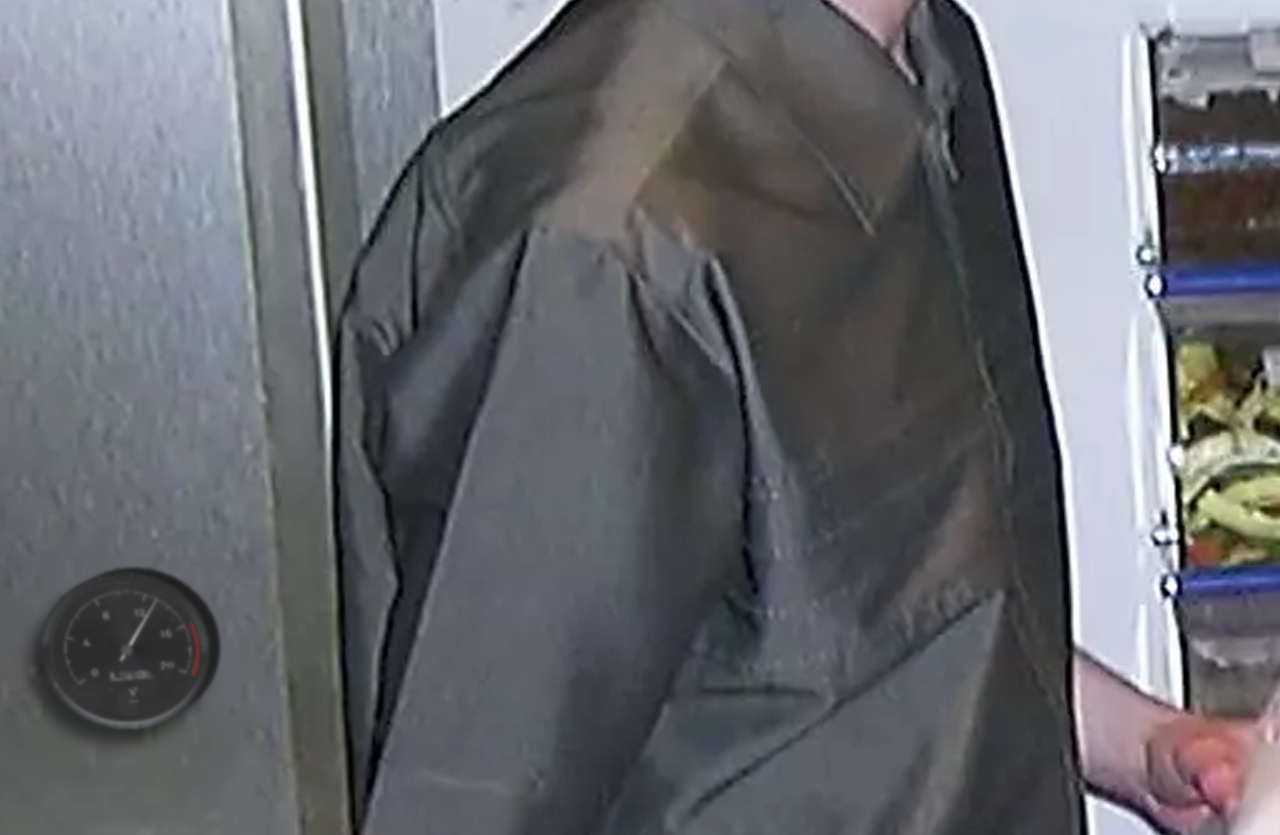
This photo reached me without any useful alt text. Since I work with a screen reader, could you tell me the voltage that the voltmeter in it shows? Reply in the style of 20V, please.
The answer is 13V
